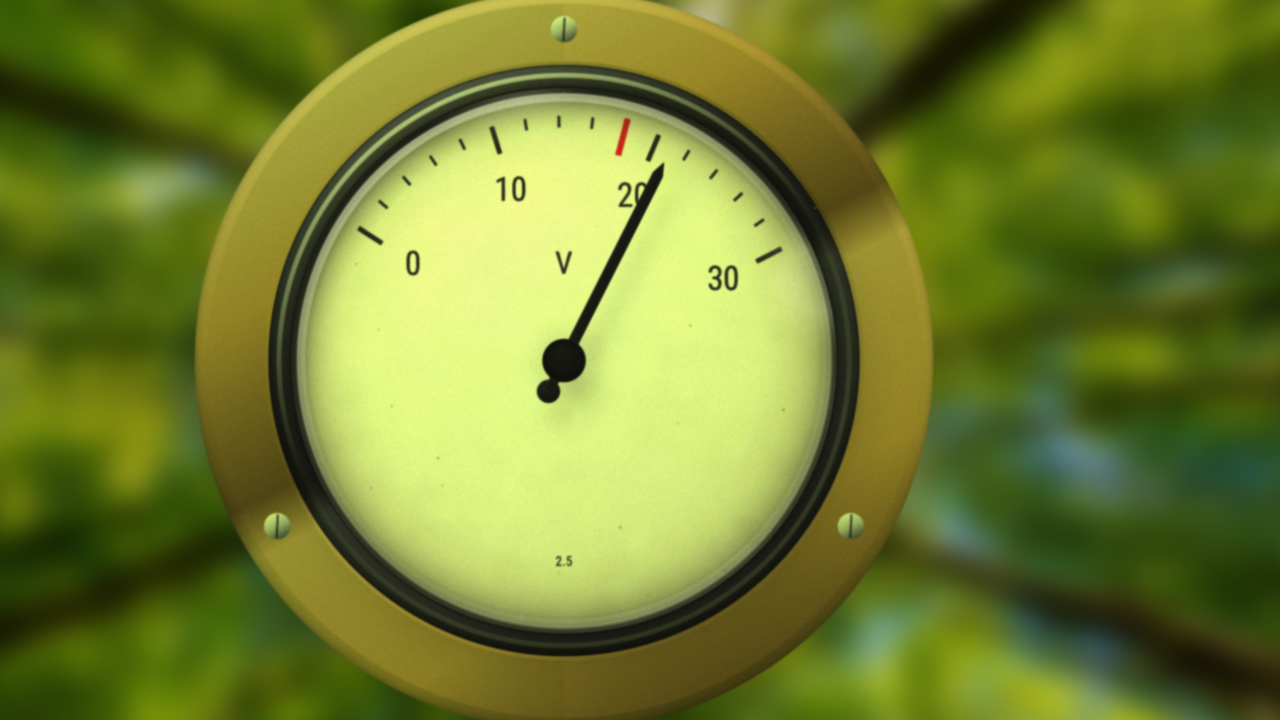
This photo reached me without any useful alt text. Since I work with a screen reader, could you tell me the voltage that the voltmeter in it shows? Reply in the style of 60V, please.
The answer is 21V
